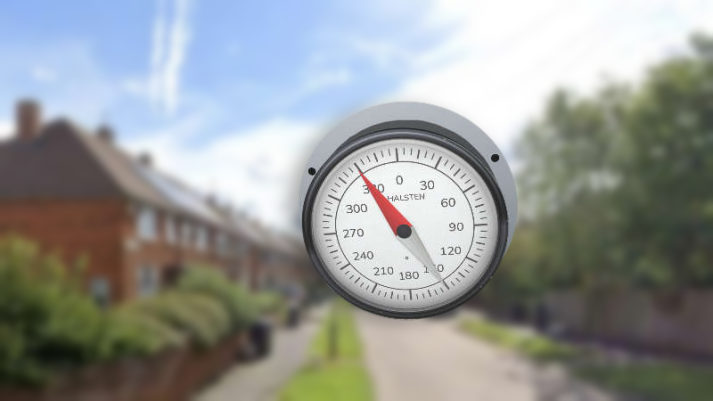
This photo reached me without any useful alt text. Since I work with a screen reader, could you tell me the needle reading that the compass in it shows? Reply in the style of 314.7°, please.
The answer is 330°
